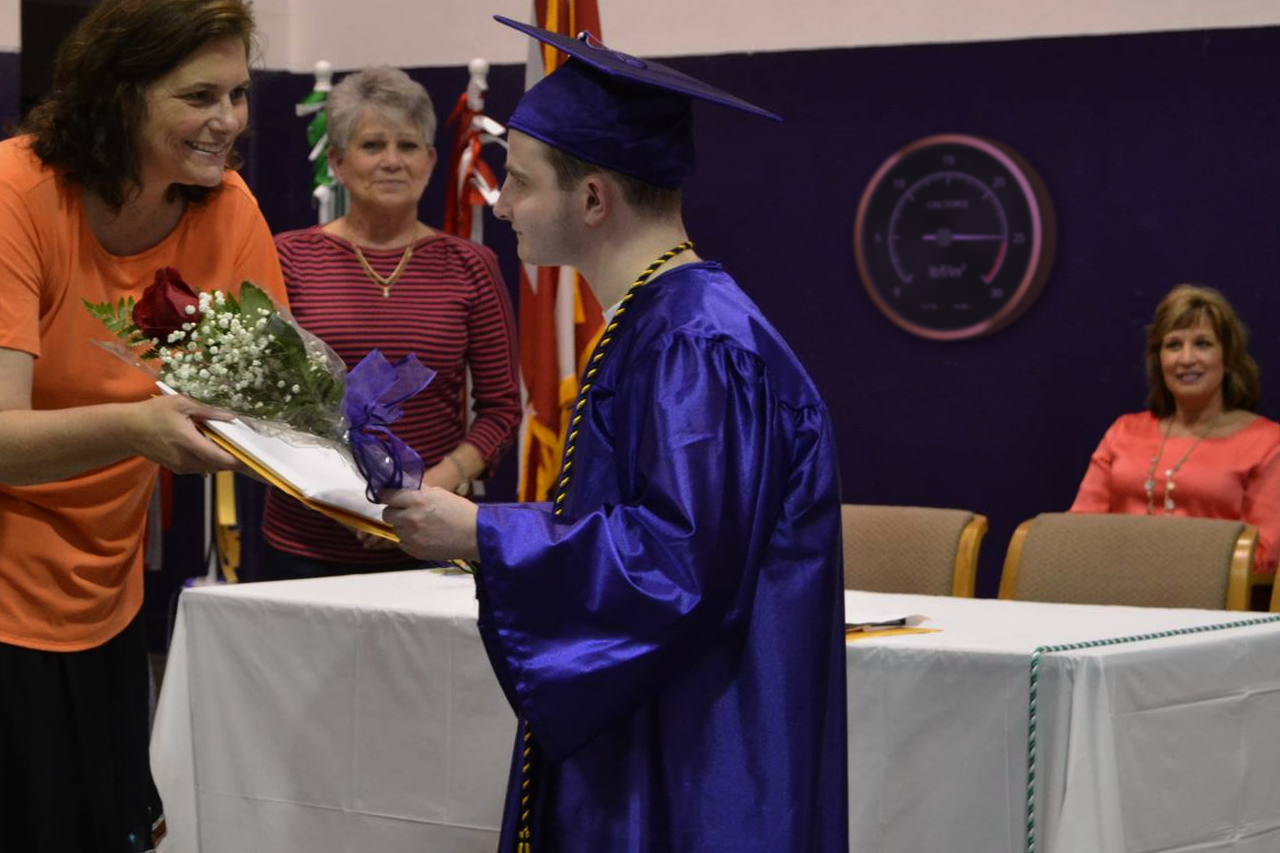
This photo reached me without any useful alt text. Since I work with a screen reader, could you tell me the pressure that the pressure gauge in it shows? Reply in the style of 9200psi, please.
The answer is 25psi
